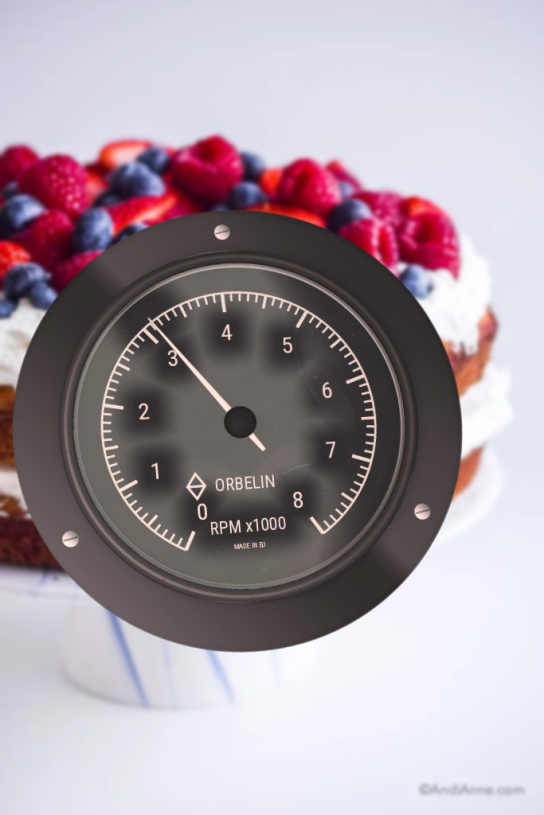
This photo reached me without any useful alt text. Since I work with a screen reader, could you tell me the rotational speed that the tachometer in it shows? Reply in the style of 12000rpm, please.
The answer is 3100rpm
